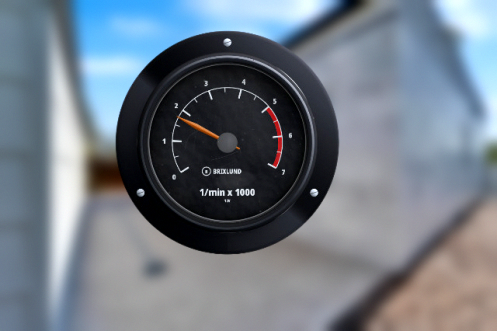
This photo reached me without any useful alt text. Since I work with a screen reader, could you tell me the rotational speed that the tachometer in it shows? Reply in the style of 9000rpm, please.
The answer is 1750rpm
